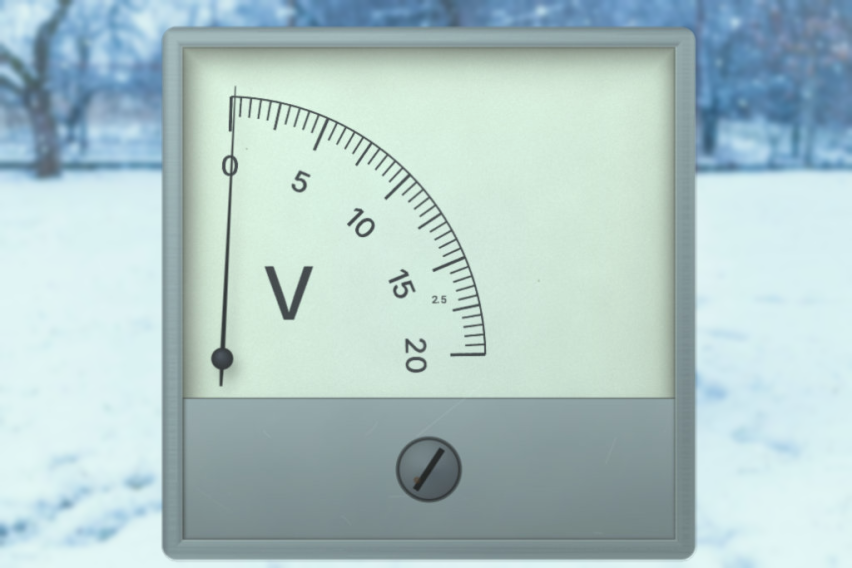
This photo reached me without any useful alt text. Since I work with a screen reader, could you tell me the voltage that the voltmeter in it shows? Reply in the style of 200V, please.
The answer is 0.25V
